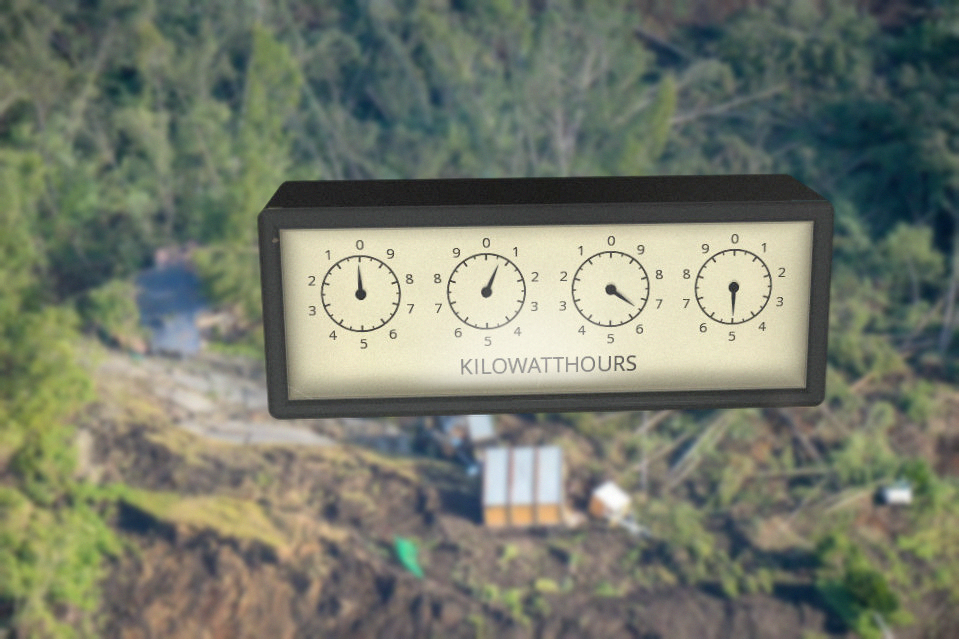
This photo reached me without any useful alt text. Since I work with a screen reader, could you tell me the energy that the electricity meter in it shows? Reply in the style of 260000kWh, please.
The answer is 65kWh
